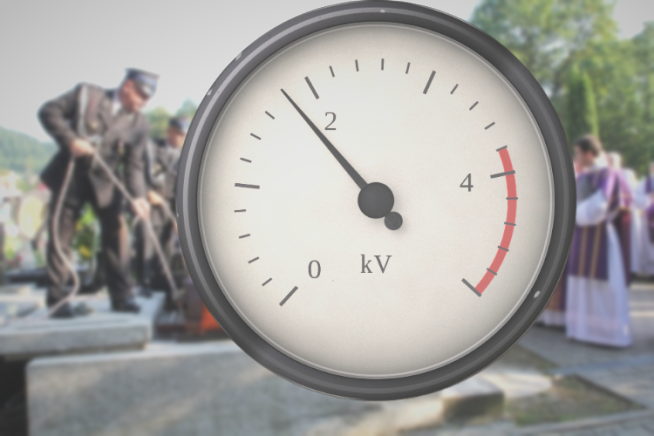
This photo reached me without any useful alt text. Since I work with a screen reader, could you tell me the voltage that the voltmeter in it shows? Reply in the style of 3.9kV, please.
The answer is 1.8kV
